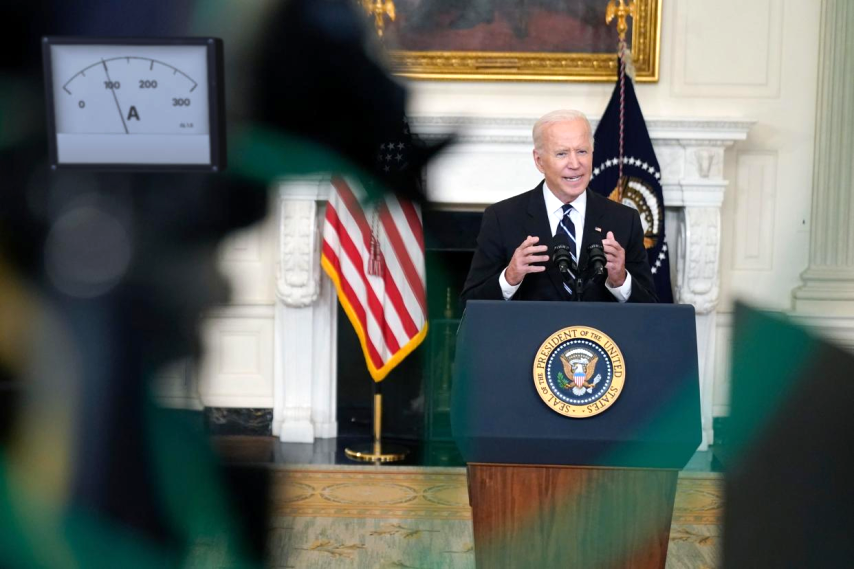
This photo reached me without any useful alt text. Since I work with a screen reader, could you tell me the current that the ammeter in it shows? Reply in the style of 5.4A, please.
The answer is 100A
